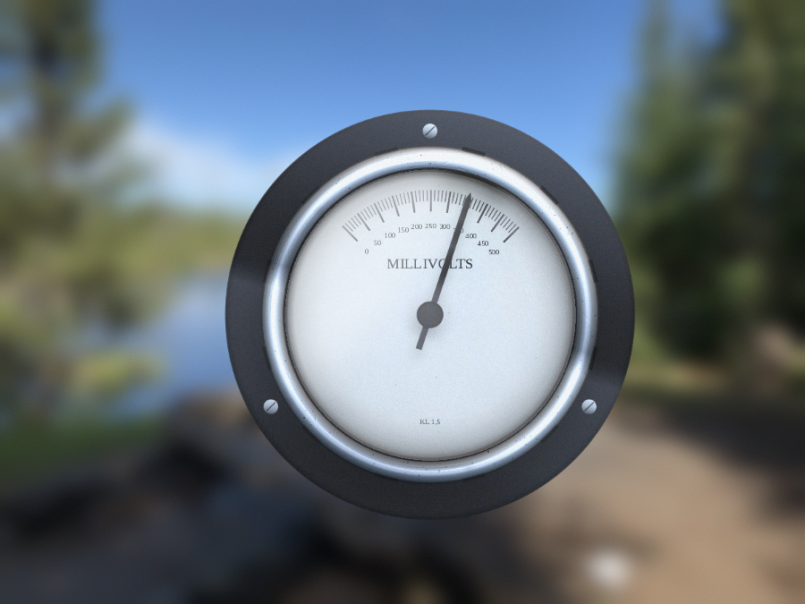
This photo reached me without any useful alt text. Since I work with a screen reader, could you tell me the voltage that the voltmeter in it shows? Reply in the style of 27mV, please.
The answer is 350mV
